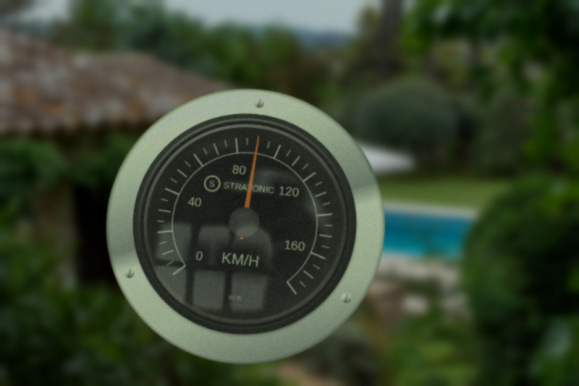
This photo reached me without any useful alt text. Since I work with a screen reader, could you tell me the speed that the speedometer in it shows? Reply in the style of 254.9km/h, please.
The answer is 90km/h
